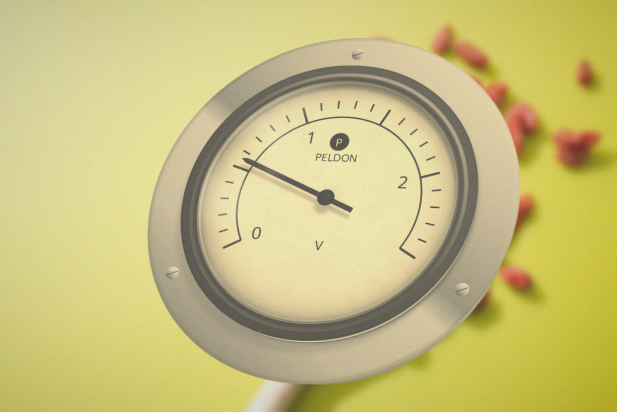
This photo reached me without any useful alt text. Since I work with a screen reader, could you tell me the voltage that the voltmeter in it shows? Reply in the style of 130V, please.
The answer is 0.55V
